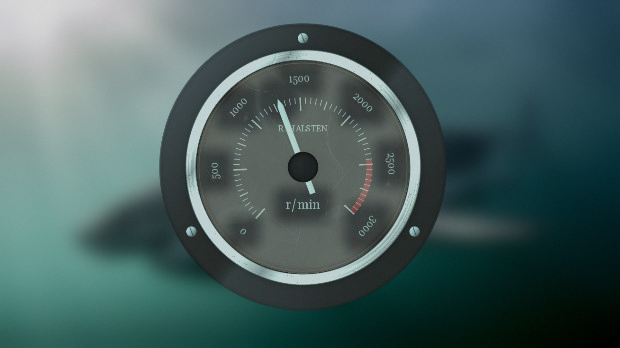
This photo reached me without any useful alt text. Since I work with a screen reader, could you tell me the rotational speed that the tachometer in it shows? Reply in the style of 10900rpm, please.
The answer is 1300rpm
